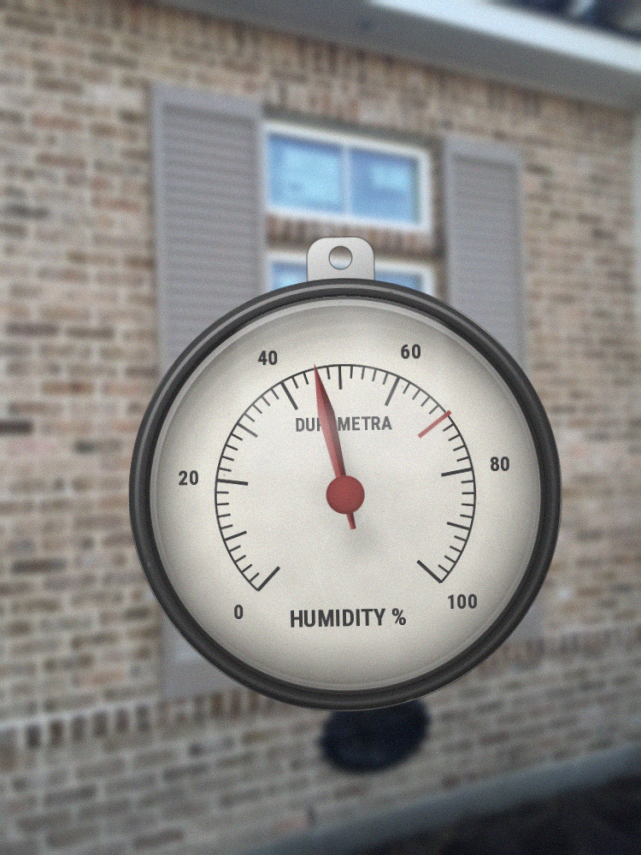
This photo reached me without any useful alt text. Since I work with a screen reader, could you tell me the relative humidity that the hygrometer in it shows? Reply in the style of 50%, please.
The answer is 46%
